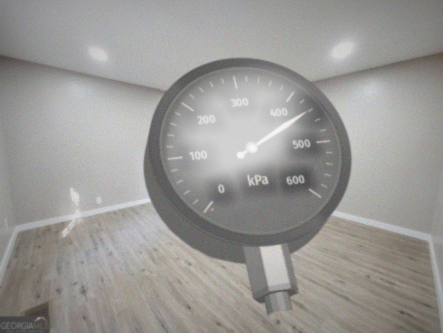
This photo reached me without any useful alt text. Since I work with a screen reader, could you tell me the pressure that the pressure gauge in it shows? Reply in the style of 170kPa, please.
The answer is 440kPa
